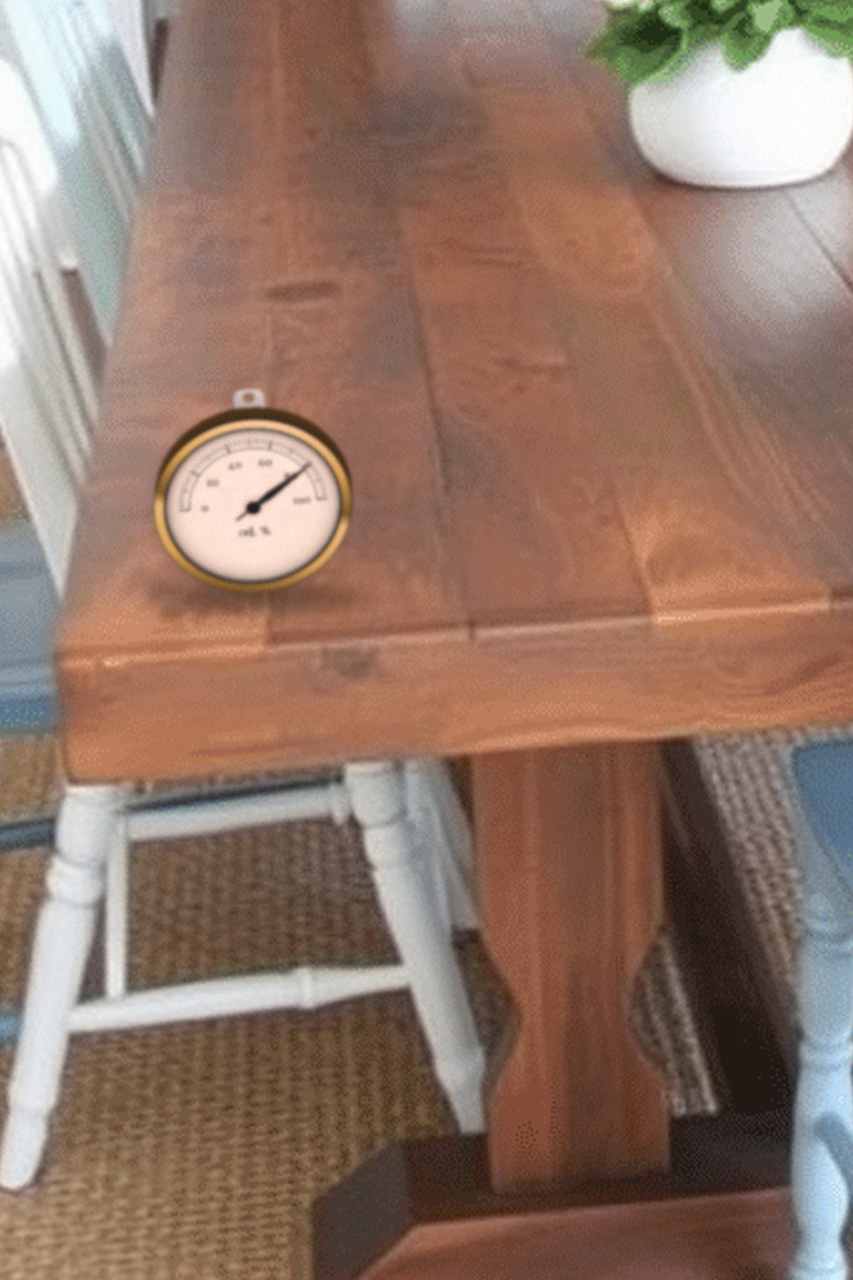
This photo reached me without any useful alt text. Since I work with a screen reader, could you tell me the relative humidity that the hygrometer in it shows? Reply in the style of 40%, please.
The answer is 80%
